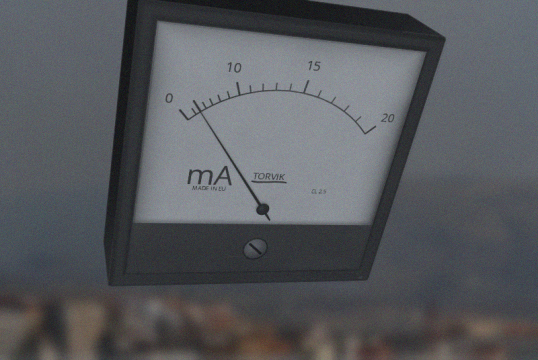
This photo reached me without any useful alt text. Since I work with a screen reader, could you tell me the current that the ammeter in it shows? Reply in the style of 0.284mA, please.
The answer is 5mA
